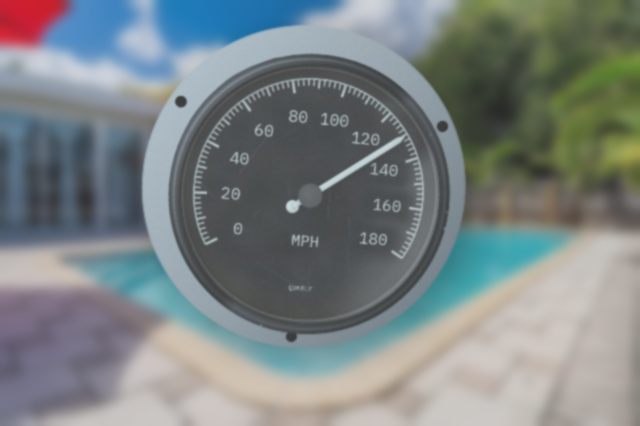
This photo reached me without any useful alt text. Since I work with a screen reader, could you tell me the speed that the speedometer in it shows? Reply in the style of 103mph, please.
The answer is 130mph
